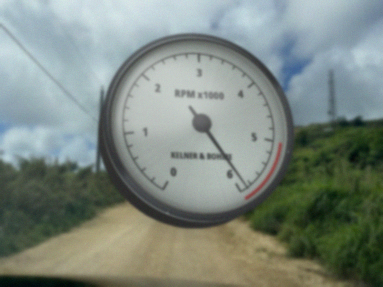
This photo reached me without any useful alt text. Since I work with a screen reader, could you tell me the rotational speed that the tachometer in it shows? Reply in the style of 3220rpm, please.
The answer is 5900rpm
